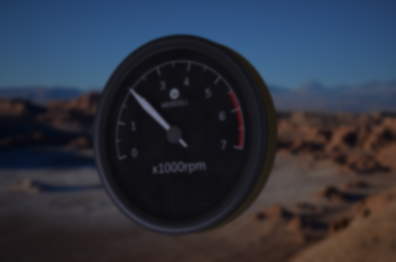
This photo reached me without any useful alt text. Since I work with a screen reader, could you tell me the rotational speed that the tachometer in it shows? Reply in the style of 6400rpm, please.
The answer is 2000rpm
